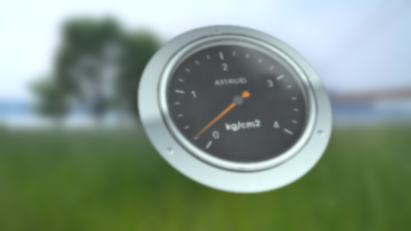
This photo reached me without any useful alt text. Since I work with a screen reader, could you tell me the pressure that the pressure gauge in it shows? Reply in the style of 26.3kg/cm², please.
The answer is 0.2kg/cm²
